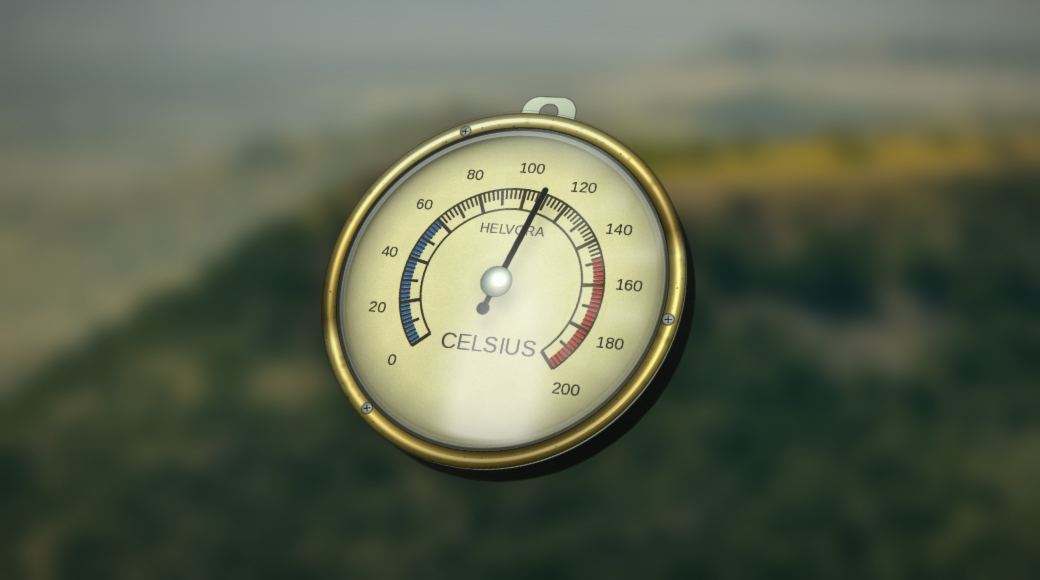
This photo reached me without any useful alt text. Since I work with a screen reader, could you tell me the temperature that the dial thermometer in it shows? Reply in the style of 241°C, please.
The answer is 110°C
